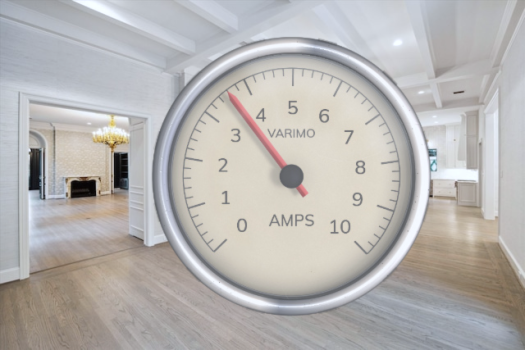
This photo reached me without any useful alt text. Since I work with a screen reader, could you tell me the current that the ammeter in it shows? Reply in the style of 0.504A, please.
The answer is 3.6A
